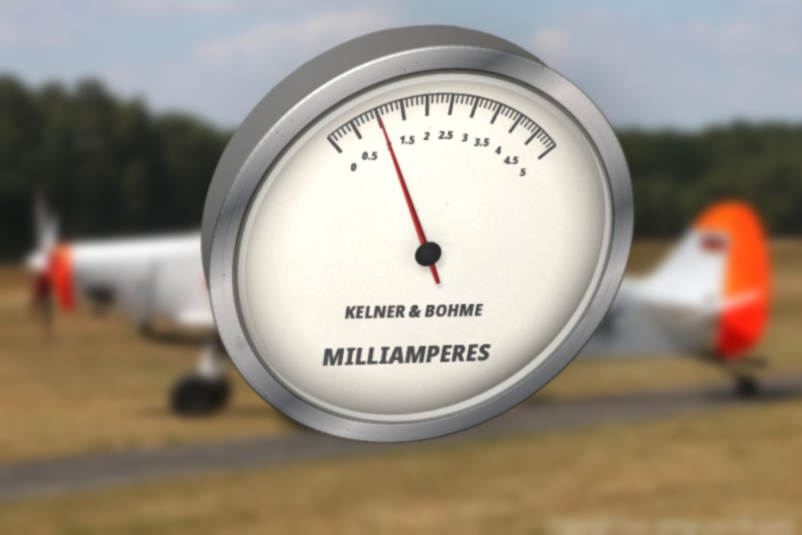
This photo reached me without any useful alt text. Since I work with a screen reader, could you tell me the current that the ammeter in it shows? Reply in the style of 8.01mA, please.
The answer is 1mA
